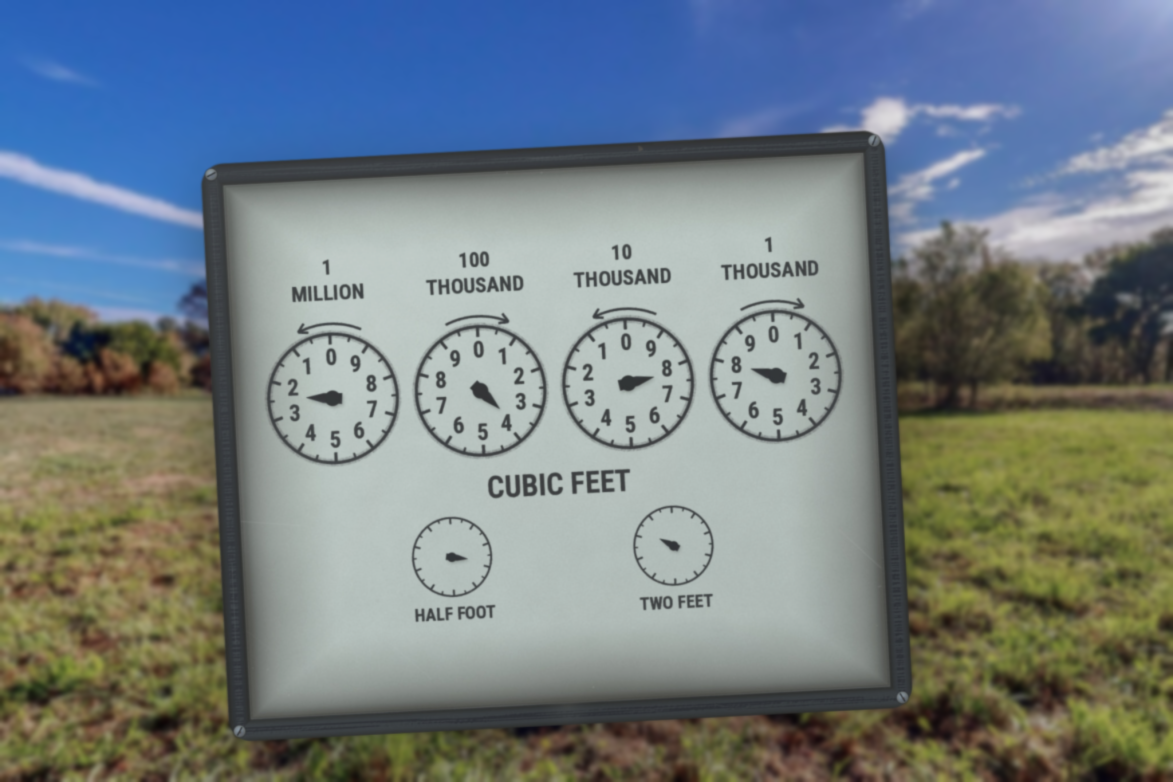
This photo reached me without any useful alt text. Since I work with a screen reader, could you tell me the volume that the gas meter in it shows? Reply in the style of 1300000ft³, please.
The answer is 237800ft³
